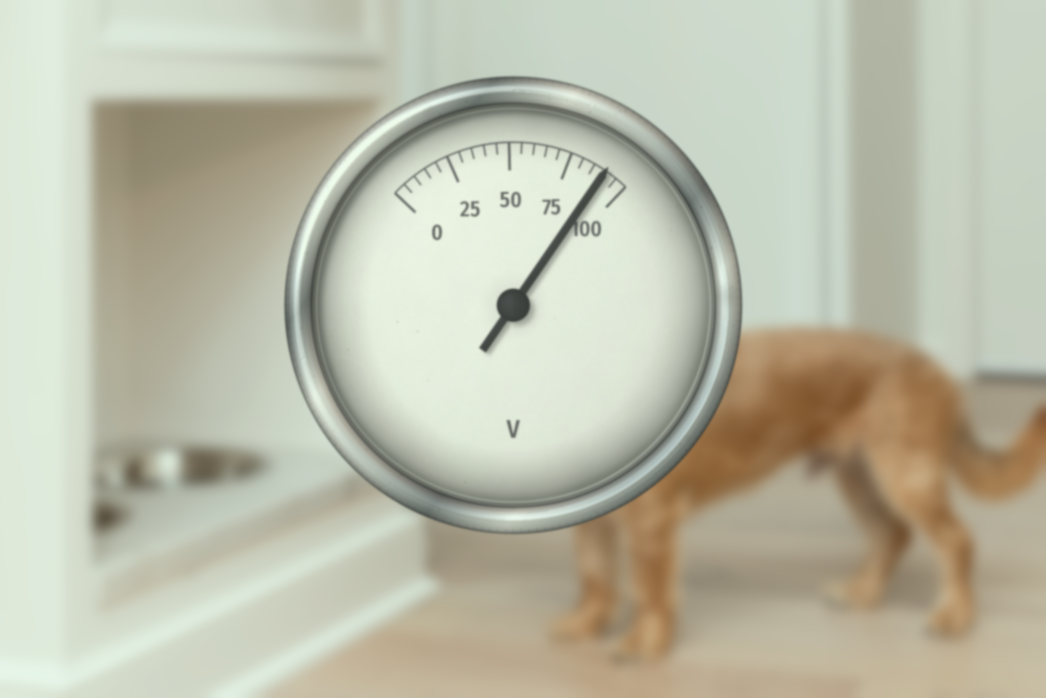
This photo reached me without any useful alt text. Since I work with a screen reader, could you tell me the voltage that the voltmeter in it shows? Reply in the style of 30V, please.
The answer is 90V
